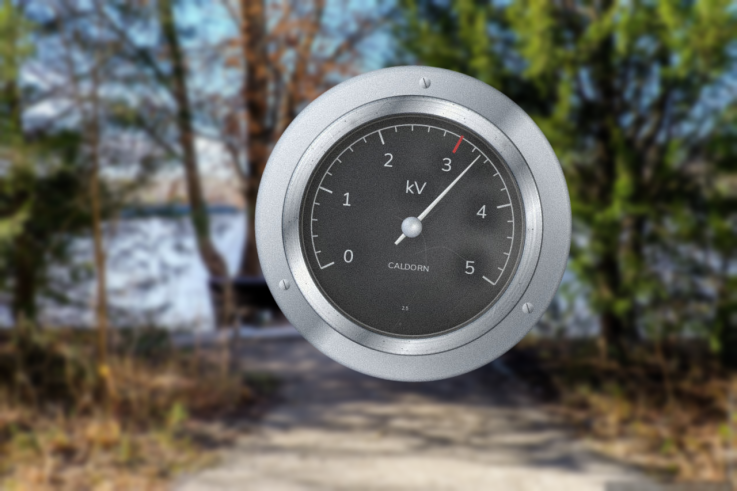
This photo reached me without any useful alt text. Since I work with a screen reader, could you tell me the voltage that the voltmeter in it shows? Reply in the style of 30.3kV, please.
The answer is 3.3kV
